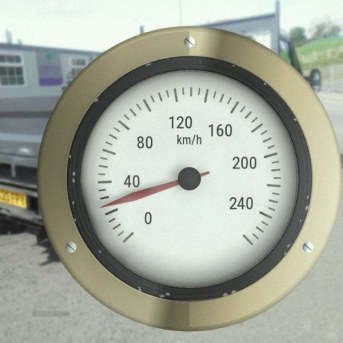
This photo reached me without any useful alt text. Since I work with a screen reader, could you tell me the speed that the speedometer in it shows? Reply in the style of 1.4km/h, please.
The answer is 25km/h
